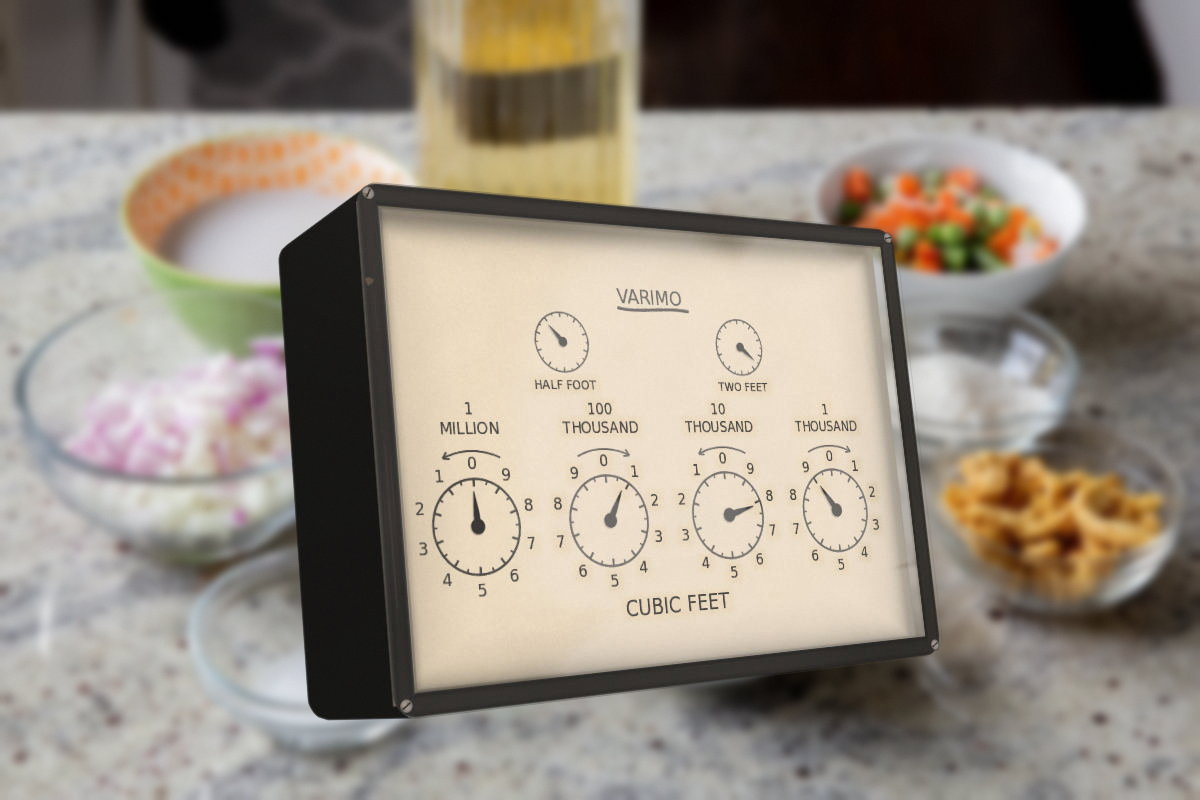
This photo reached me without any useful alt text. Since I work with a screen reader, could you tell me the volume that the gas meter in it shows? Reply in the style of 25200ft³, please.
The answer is 7900ft³
